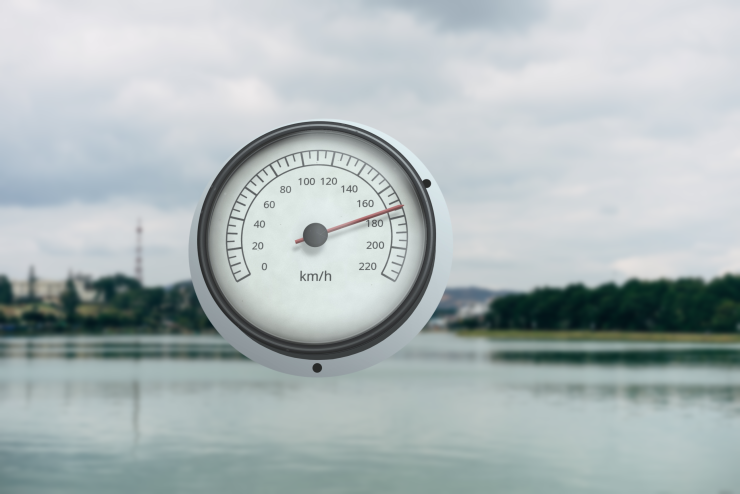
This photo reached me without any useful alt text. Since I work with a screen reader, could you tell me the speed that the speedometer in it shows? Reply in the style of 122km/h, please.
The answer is 175km/h
